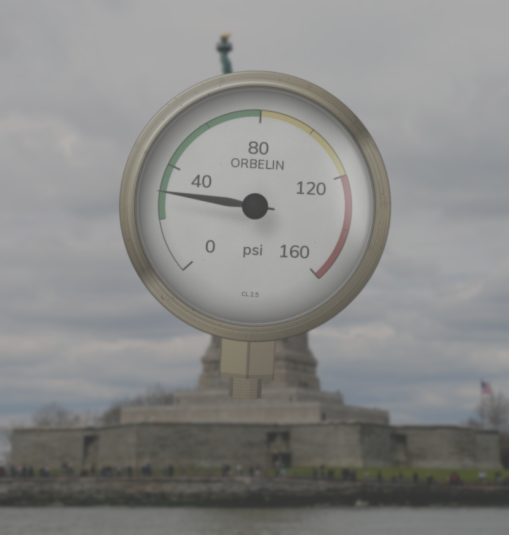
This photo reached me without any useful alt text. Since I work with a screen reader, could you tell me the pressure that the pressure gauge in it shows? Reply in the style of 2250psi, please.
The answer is 30psi
